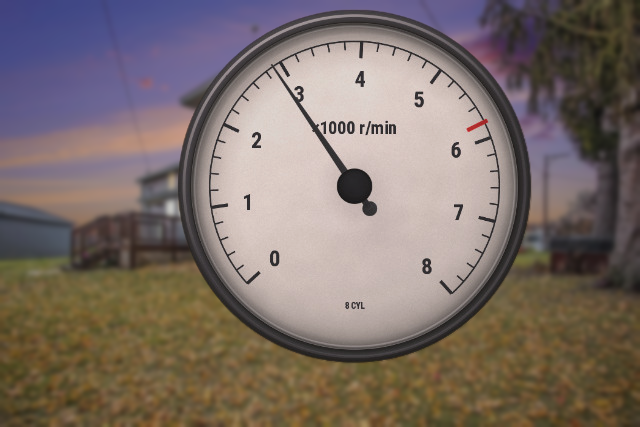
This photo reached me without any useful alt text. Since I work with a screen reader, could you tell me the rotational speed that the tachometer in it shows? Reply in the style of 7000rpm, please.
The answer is 2900rpm
